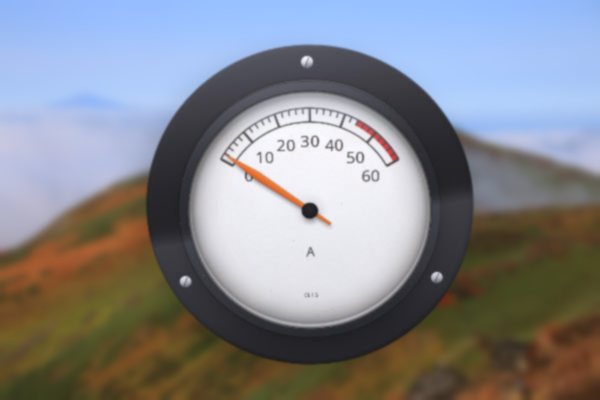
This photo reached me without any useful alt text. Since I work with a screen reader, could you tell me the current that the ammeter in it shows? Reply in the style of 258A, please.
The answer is 2A
